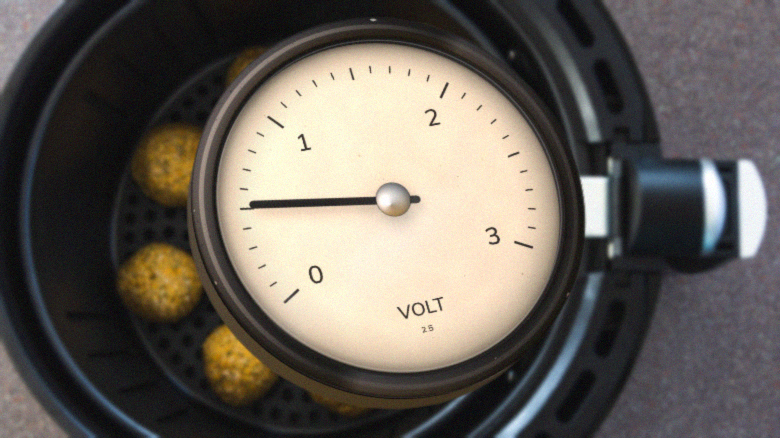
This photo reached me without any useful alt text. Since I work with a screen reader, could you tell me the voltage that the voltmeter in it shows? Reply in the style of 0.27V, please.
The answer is 0.5V
